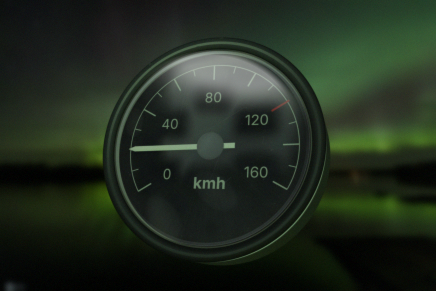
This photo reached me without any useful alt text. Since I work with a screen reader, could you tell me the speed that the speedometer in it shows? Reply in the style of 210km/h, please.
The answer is 20km/h
